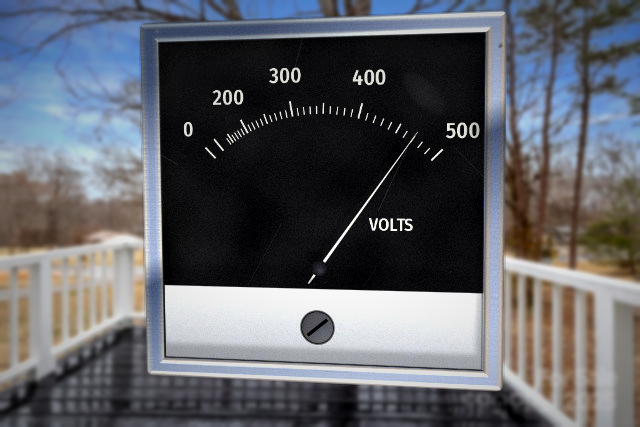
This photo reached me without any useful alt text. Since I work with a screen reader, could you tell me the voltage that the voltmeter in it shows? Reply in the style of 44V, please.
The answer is 470V
